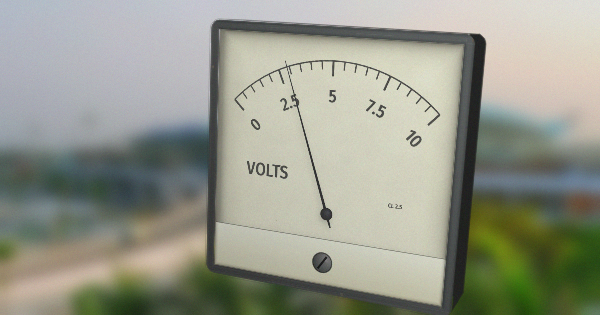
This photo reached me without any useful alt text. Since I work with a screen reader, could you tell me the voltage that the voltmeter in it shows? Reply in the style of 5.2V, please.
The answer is 3V
